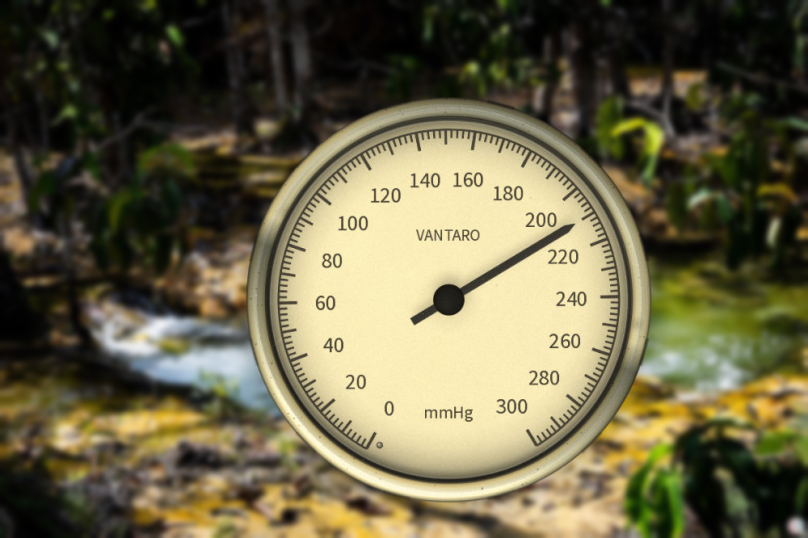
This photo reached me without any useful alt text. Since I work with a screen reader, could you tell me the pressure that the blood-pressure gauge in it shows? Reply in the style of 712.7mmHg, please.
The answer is 210mmHg
